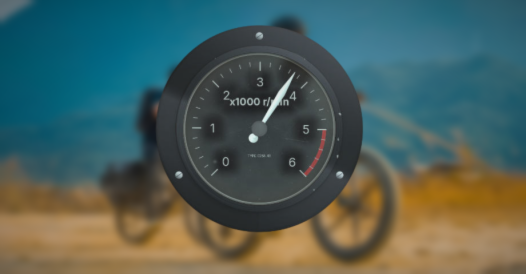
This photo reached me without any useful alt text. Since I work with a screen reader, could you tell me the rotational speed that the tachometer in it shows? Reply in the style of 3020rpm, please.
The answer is 3700rpm
